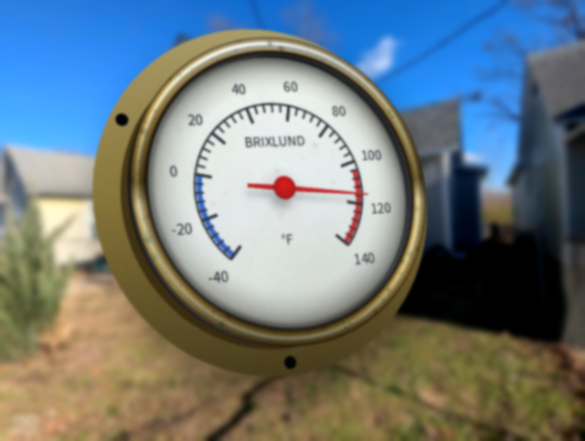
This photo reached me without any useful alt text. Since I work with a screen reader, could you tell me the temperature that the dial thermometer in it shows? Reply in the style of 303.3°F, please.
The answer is 116°F
